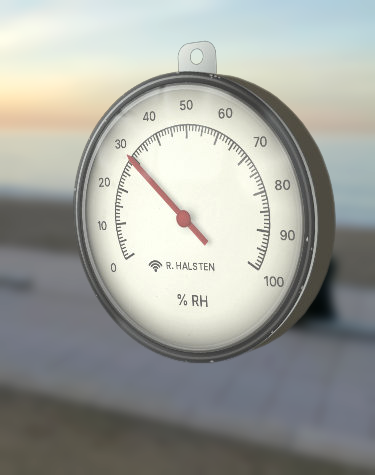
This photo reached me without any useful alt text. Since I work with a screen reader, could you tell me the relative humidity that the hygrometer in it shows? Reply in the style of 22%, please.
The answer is 30%
